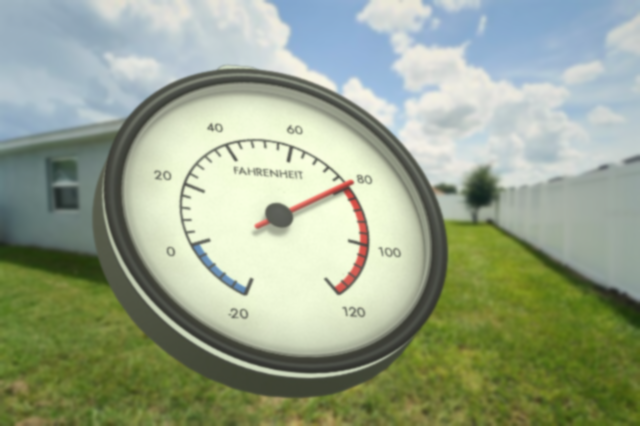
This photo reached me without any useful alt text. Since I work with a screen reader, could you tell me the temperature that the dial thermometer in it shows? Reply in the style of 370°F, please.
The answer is 80°F
